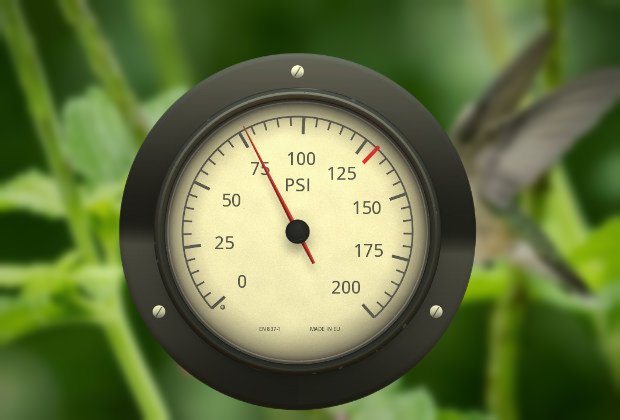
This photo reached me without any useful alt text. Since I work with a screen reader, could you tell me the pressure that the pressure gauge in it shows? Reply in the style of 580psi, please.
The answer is 77.5psi
